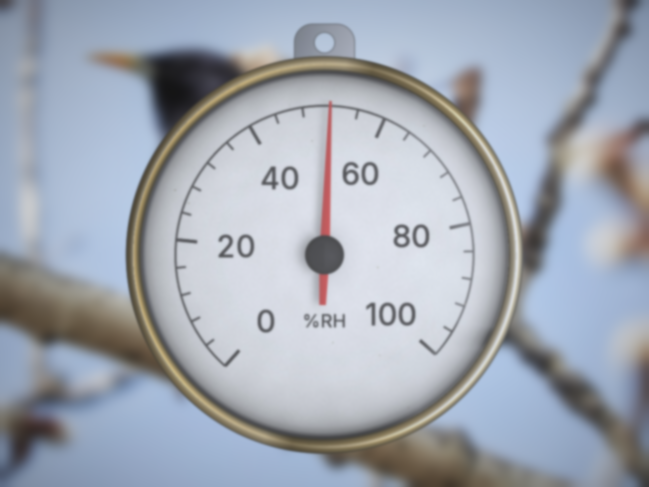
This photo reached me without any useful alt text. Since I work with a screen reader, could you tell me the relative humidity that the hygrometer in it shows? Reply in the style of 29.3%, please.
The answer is 52%
